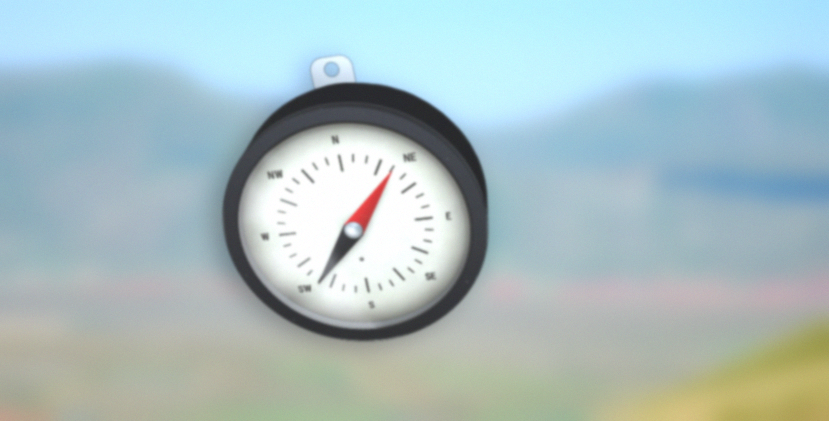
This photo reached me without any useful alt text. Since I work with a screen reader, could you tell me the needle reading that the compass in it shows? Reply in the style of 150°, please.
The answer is 40°
